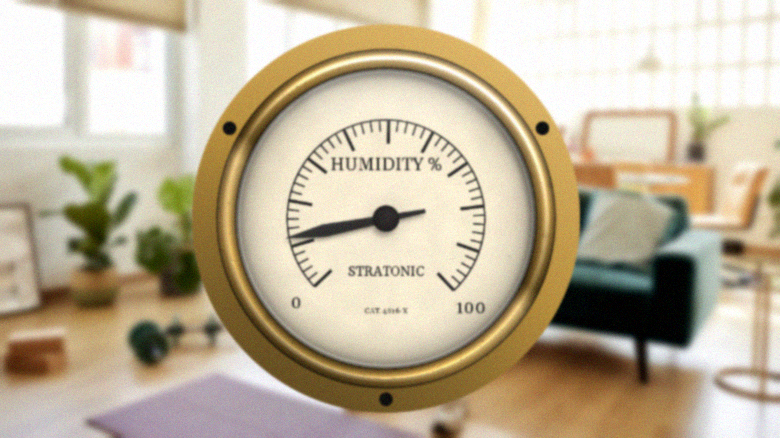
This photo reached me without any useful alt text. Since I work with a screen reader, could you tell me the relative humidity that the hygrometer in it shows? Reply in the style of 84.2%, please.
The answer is 12%
